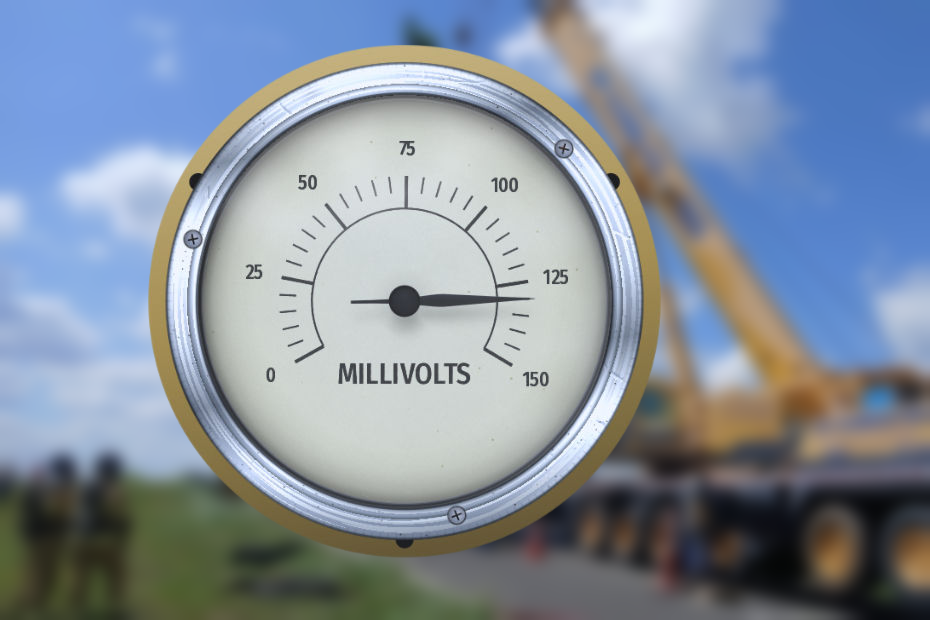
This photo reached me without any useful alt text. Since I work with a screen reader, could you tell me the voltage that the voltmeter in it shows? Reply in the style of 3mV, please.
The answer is 130mV
